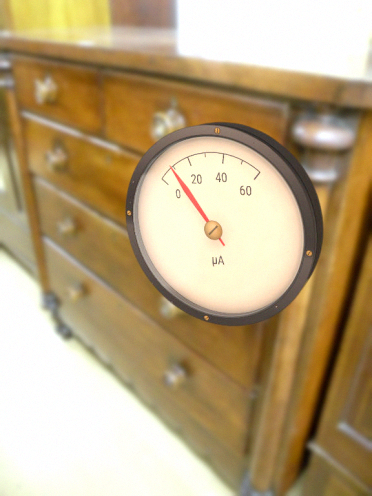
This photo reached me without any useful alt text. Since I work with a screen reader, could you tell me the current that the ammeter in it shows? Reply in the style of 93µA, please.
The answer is 10µA
